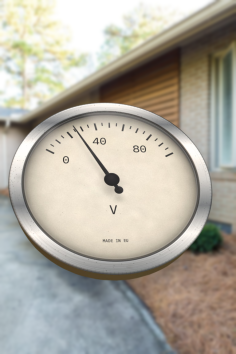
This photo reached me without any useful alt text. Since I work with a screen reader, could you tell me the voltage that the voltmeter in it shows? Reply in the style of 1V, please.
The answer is 25V
